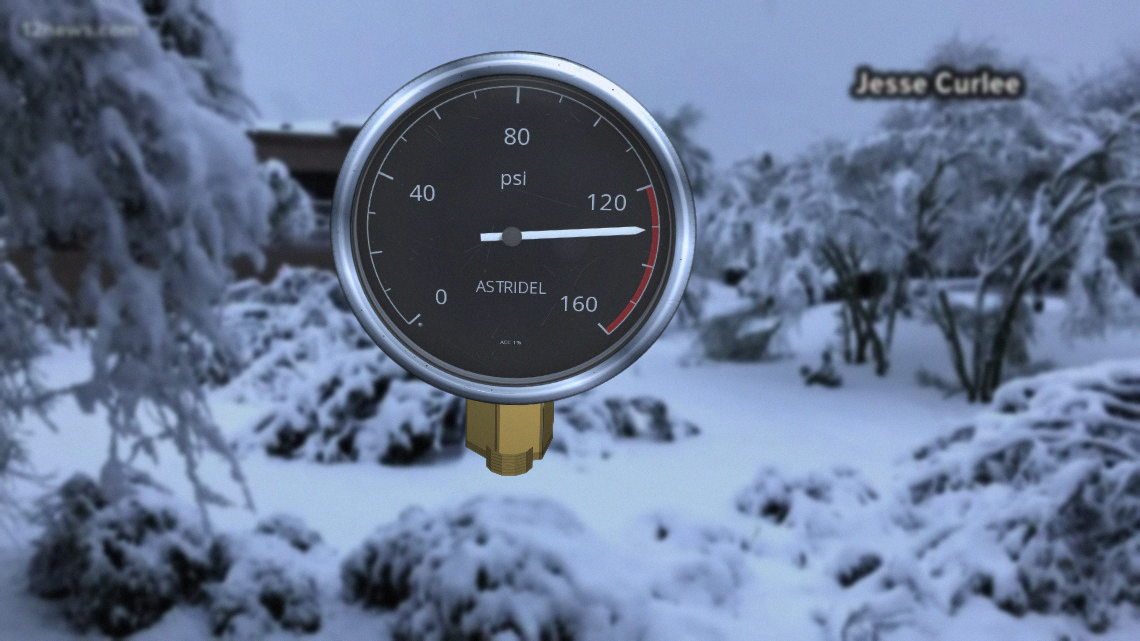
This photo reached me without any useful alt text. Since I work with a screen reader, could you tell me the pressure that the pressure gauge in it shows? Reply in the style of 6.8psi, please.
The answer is 130psi
